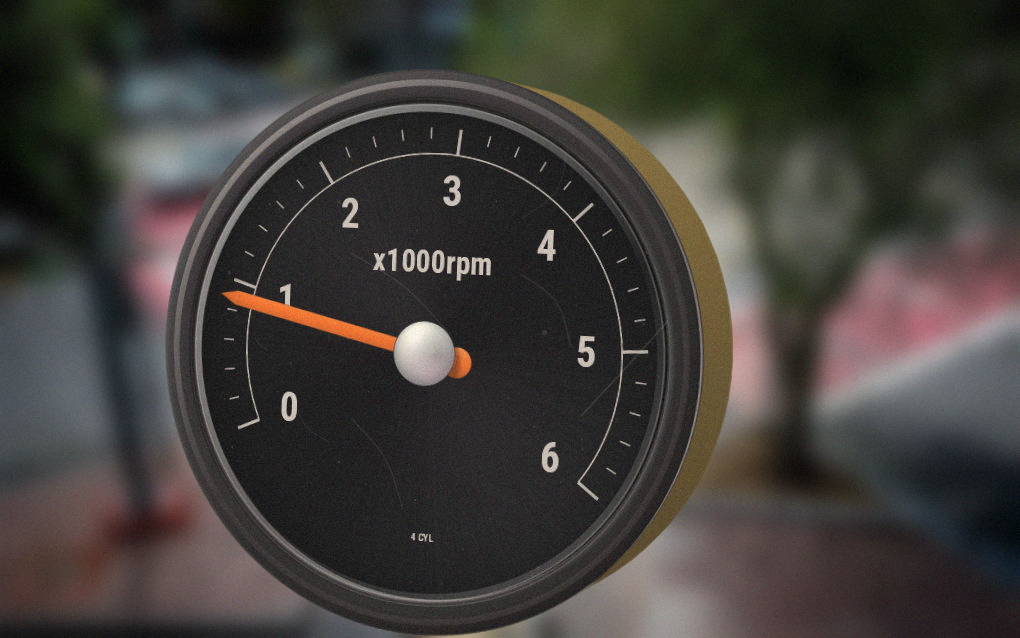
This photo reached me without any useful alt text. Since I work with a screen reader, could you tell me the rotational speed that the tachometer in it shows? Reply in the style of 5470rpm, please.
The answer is 900rpm
